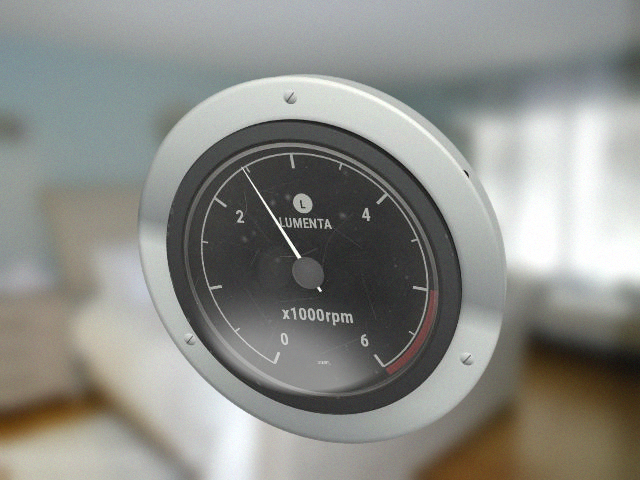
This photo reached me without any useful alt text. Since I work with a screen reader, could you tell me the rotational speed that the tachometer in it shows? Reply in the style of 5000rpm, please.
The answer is 2500rpm
